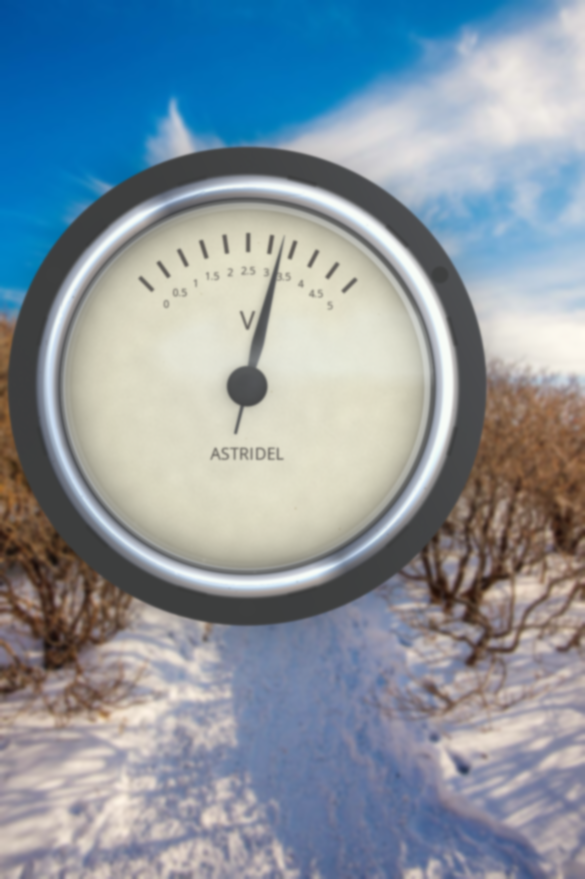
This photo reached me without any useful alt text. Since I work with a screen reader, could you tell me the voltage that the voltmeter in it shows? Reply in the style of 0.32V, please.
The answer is 3.25V
